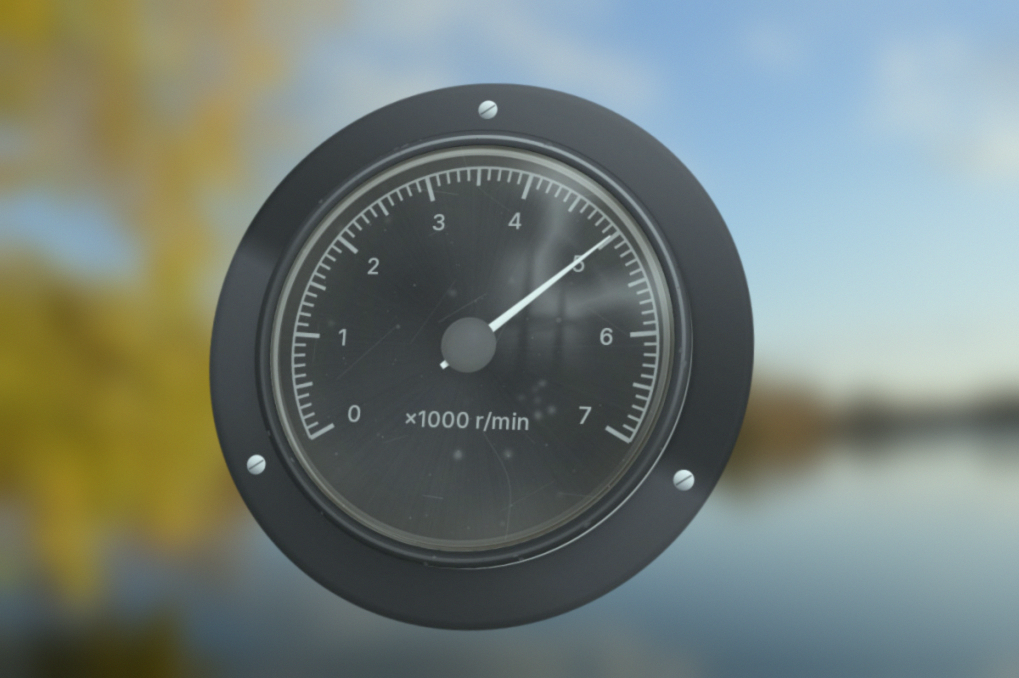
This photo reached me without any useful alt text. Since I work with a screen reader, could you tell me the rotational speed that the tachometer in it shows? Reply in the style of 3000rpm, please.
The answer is 5000rpm
